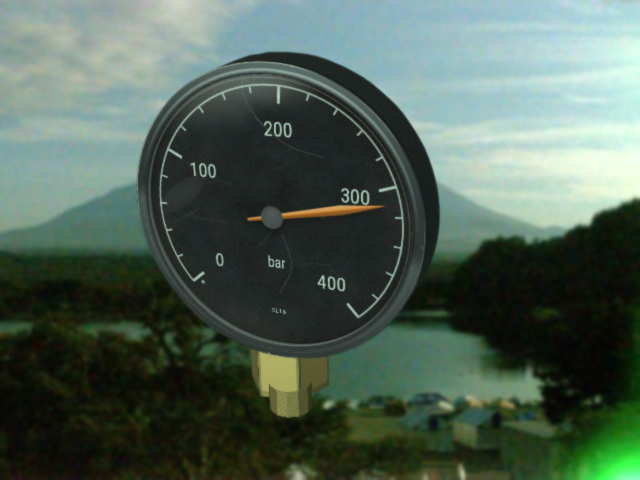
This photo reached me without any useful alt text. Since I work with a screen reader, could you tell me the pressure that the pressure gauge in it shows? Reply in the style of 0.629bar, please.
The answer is 310bar
